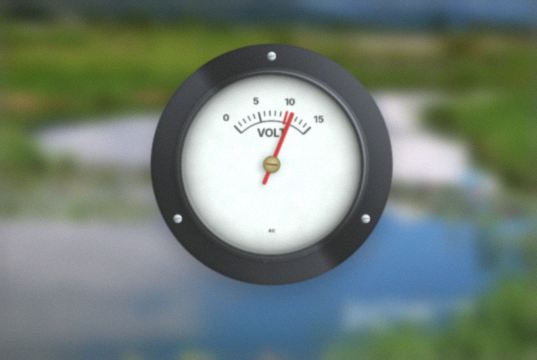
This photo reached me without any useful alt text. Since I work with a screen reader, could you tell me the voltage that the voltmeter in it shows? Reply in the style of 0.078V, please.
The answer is 11V
